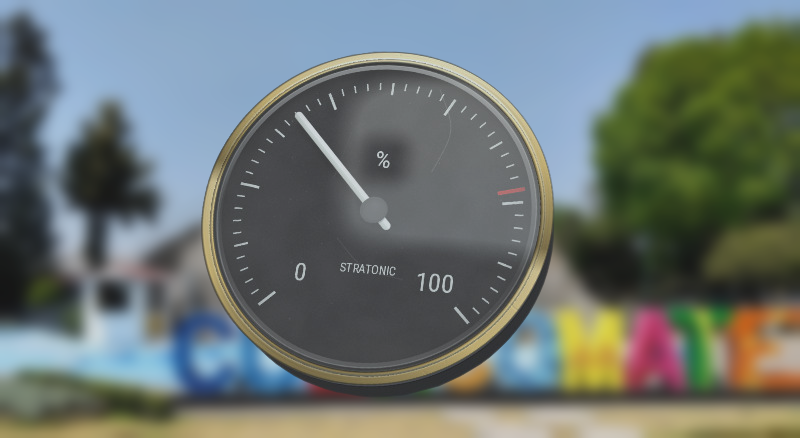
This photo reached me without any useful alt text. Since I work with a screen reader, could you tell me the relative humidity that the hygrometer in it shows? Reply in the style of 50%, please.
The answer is 34%
